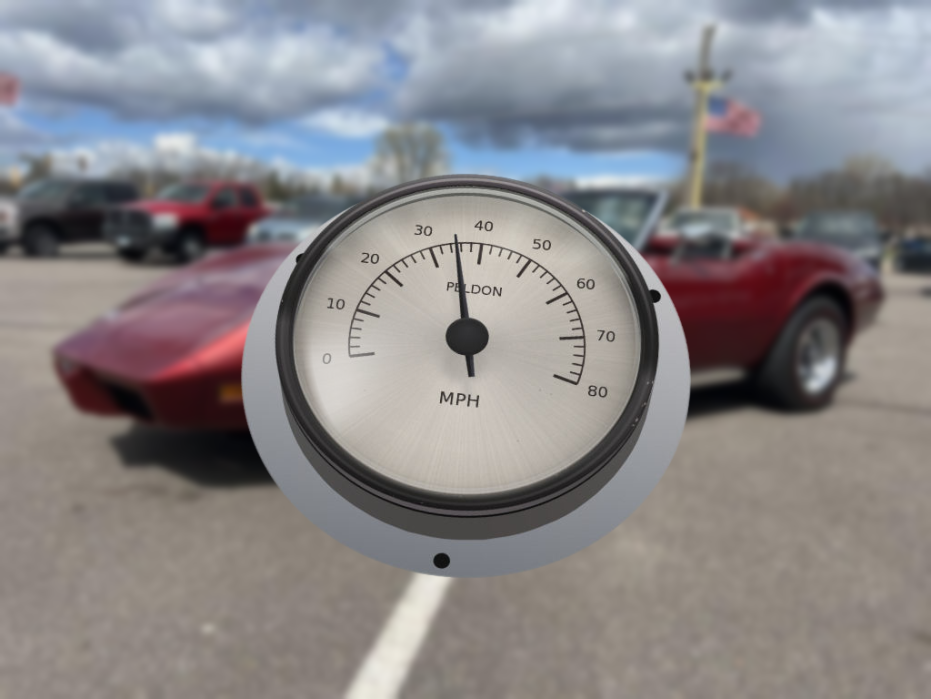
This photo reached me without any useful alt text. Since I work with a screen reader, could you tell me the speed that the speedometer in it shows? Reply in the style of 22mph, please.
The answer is 35mph
